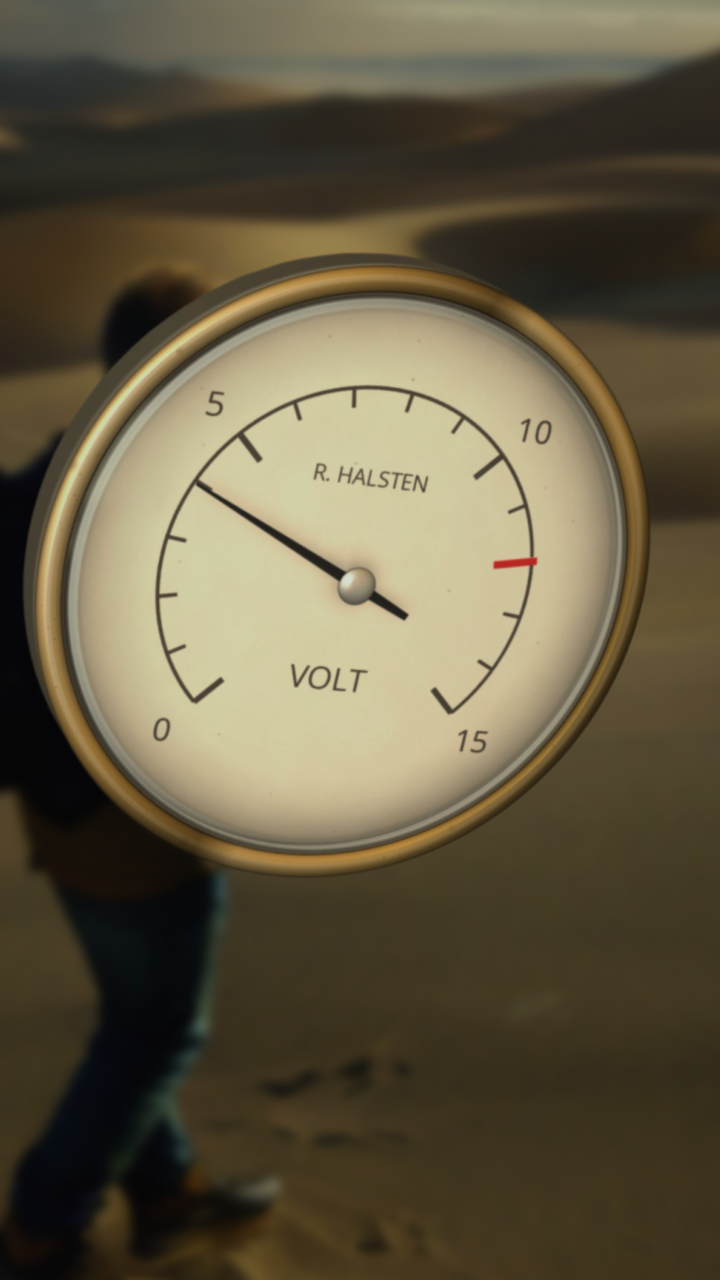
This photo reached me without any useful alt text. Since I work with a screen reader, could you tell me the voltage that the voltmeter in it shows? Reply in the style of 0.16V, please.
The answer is 4V
